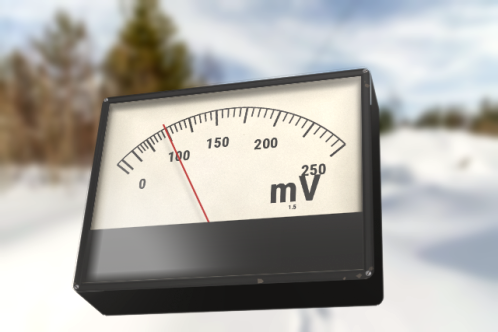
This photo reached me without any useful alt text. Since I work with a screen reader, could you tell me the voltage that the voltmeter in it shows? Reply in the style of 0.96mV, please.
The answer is 100mV
